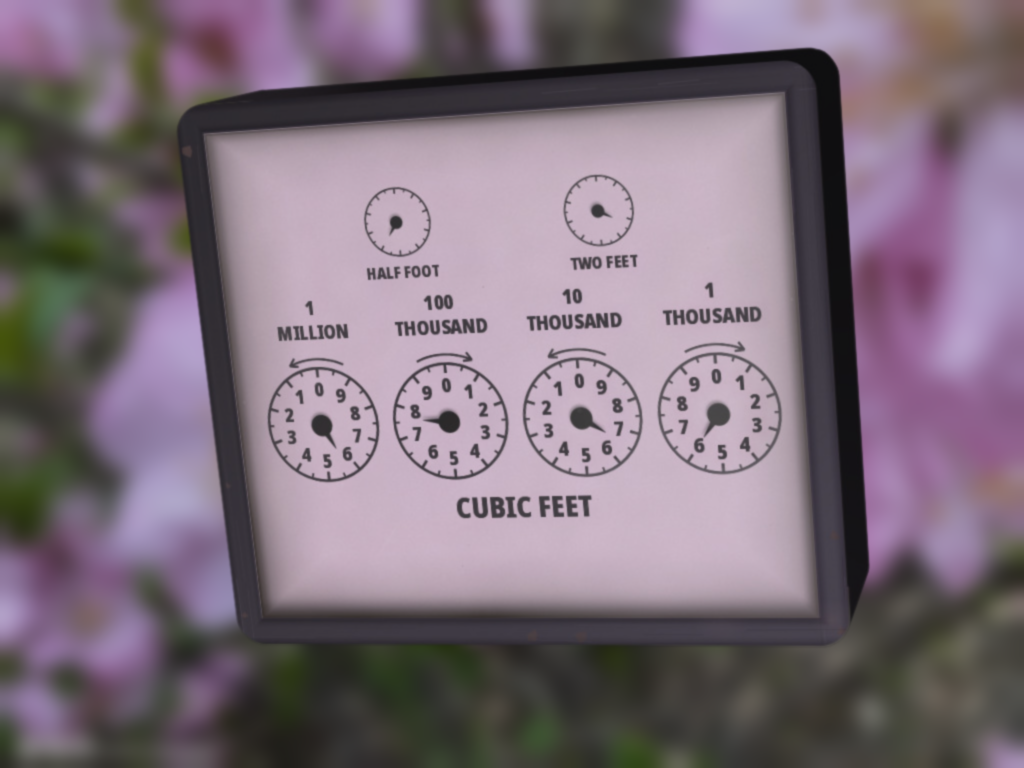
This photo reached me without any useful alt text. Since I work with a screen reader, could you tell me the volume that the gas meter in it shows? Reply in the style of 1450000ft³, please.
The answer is 576600ft³
